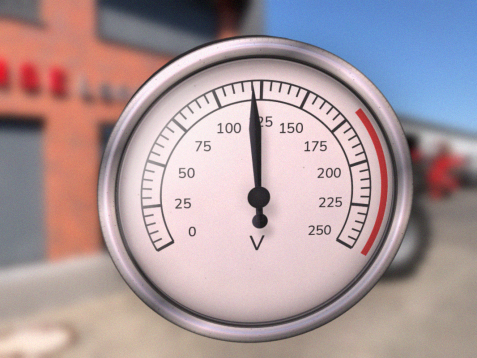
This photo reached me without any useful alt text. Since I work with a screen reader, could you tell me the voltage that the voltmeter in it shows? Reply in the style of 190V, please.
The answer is 120V
